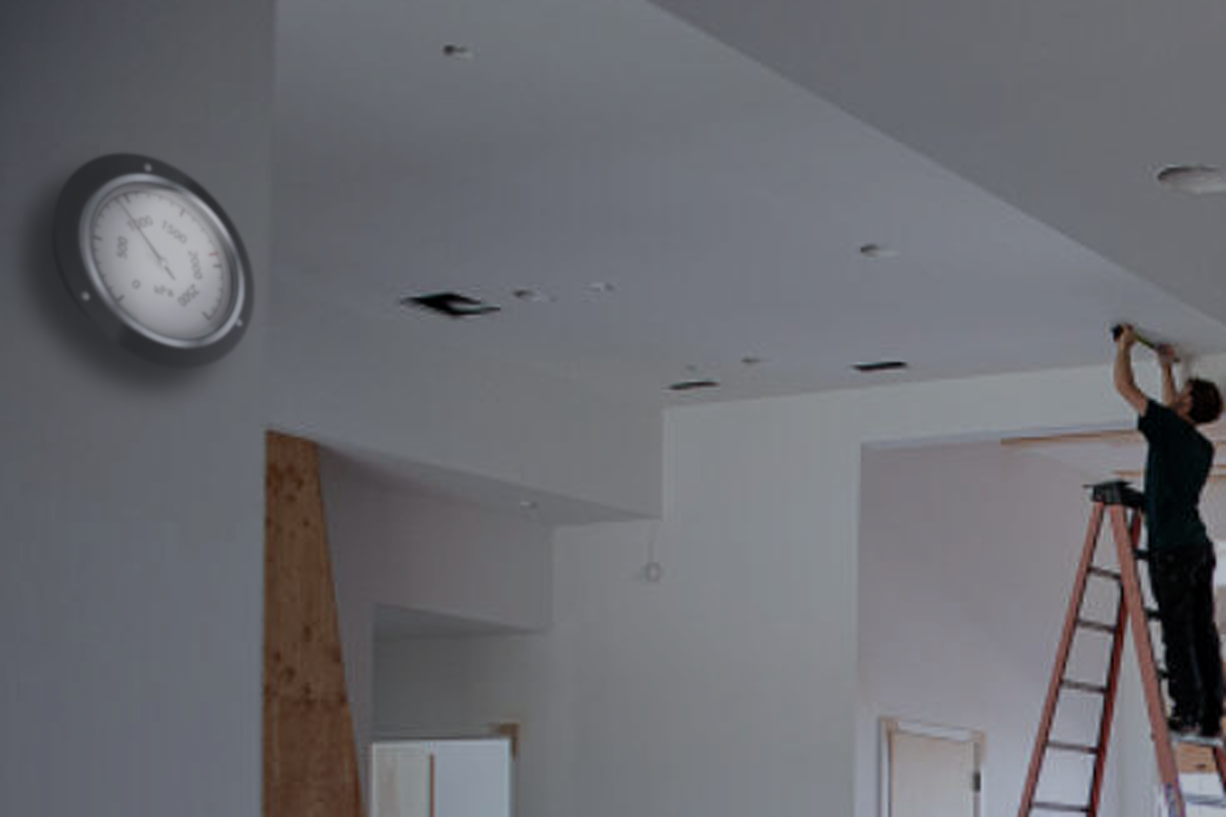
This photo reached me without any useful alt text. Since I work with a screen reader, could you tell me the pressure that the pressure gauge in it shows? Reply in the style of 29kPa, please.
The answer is 900kPa
